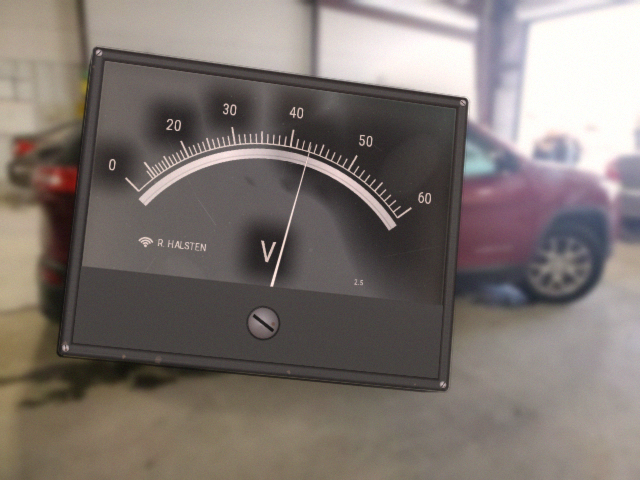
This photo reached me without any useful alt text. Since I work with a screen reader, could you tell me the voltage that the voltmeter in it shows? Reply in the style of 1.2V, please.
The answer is 43V
